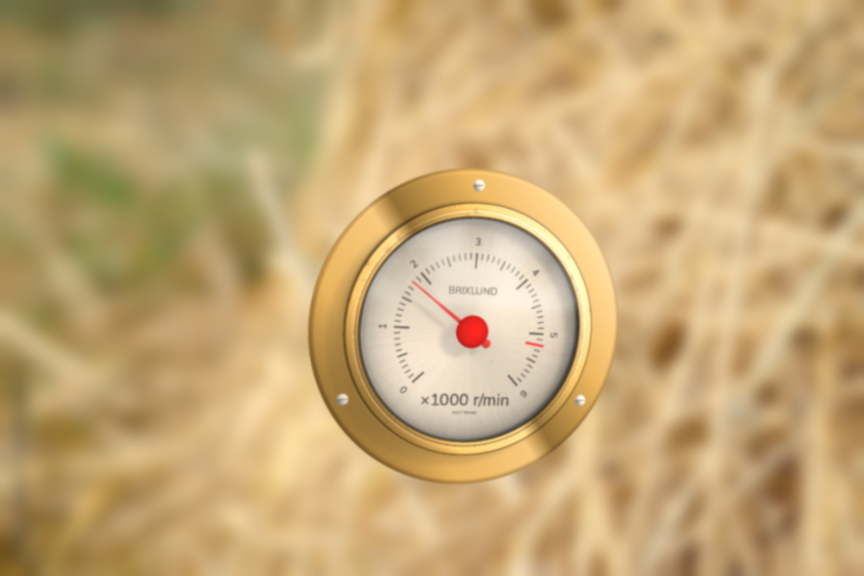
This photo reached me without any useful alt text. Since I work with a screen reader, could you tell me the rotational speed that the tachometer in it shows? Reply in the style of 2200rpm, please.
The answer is 1800rpm
